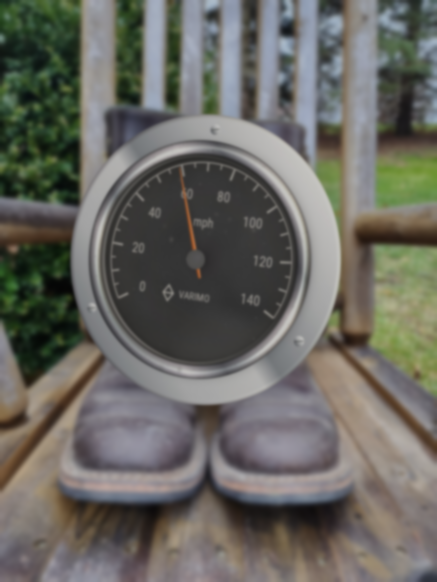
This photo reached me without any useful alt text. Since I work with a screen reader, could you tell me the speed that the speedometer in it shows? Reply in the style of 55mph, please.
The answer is 60mph
